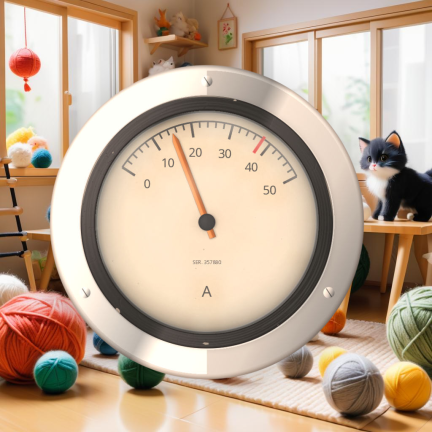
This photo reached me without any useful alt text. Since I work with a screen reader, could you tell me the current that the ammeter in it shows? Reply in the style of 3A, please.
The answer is 15A
